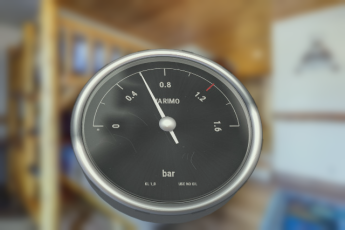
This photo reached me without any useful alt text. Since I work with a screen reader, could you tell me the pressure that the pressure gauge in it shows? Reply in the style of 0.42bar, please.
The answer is 0.6bar
